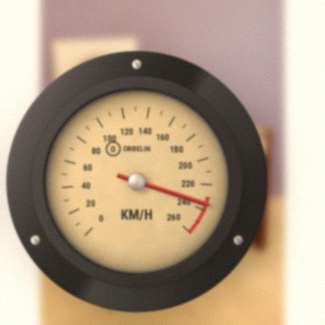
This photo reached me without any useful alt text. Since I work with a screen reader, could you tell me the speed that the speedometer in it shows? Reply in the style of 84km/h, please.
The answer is 235km/h
